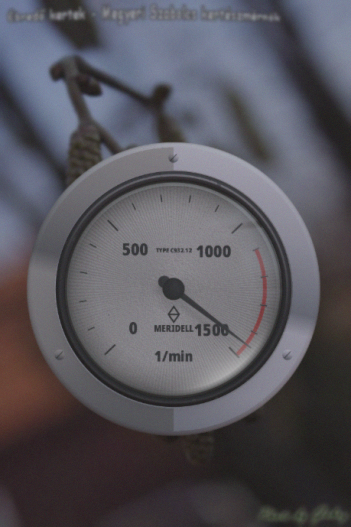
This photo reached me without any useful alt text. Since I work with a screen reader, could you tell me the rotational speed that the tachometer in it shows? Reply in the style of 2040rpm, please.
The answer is 1450rpm
